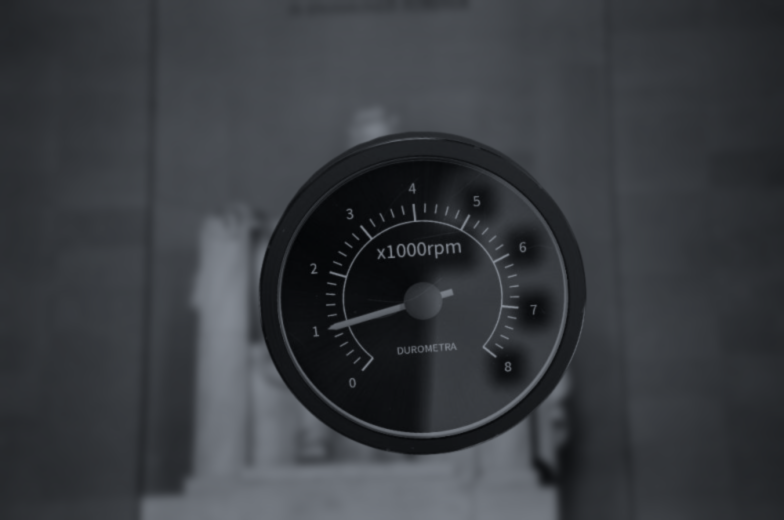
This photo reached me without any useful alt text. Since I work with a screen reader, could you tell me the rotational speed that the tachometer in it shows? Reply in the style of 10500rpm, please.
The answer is 1000rpm
